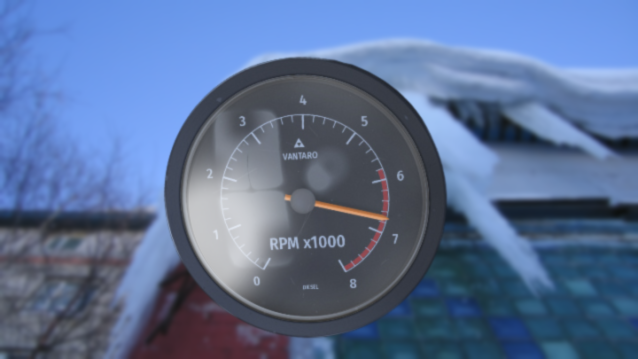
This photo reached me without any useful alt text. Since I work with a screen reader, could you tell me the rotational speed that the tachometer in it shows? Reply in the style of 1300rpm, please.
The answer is 6700rpm
